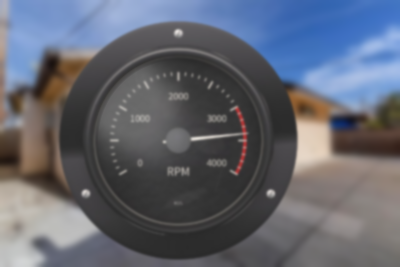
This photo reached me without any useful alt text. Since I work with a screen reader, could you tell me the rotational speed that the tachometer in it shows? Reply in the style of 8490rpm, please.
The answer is 3400rpm
